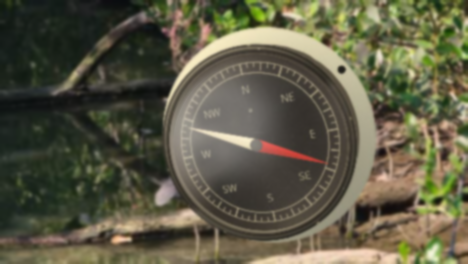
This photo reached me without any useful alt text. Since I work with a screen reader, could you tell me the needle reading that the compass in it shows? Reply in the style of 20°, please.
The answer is 115°
